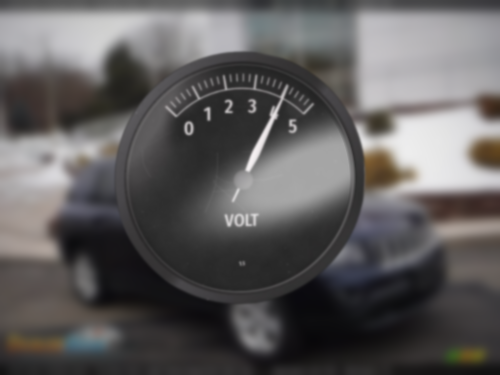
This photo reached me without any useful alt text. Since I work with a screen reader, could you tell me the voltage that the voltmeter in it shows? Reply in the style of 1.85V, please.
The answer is 4V
